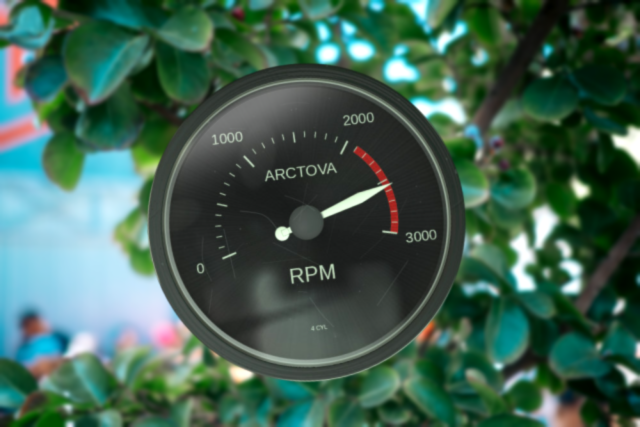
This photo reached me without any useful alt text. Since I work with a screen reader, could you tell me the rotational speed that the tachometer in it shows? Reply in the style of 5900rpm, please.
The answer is 2550rpm
